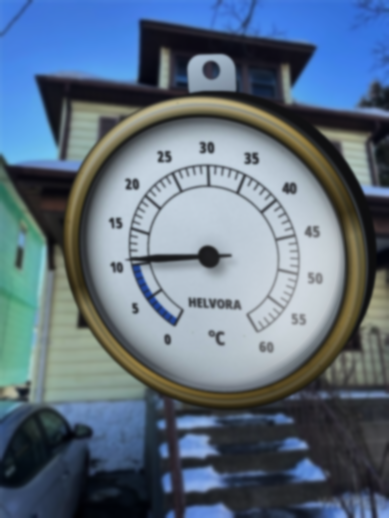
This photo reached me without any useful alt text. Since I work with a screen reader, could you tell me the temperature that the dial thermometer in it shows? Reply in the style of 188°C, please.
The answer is 11°C
